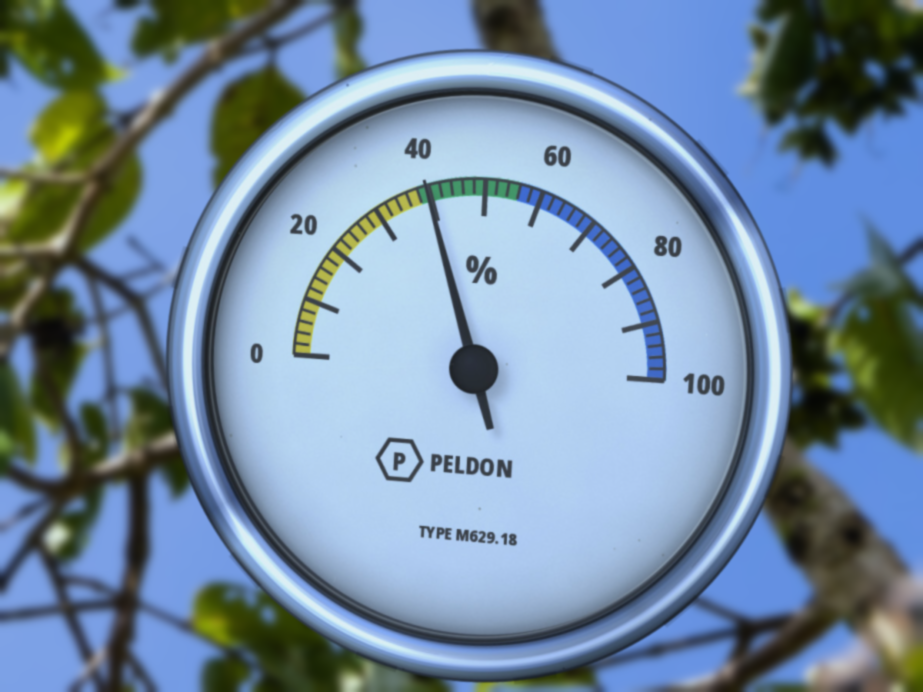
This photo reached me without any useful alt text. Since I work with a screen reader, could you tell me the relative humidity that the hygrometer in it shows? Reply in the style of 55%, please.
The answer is 40%
